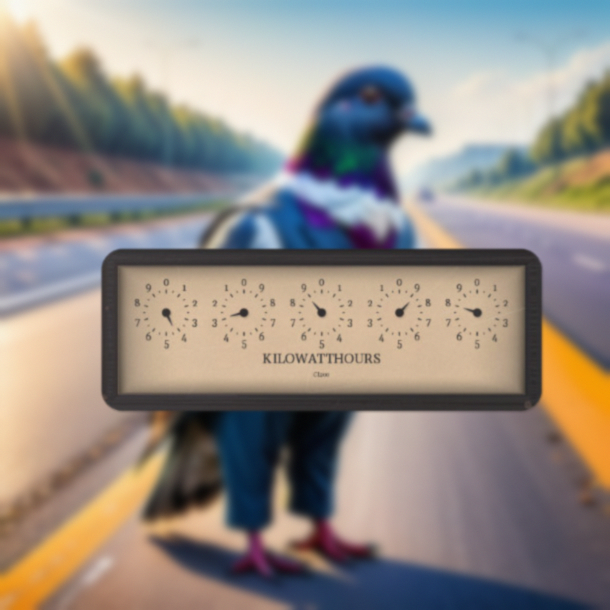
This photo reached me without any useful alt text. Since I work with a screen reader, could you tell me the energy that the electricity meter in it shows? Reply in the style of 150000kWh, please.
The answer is 42888kWh
